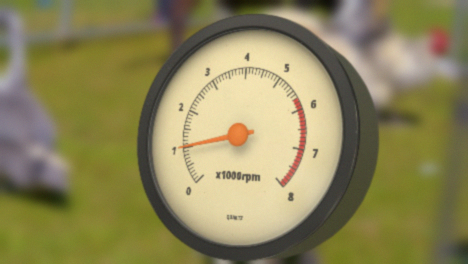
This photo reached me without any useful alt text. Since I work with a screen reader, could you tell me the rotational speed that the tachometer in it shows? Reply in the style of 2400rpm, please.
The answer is 1000rpm
